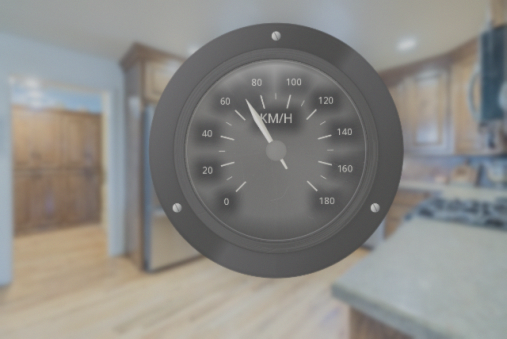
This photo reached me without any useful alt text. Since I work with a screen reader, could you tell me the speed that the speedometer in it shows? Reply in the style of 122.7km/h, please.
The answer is 70km/h
